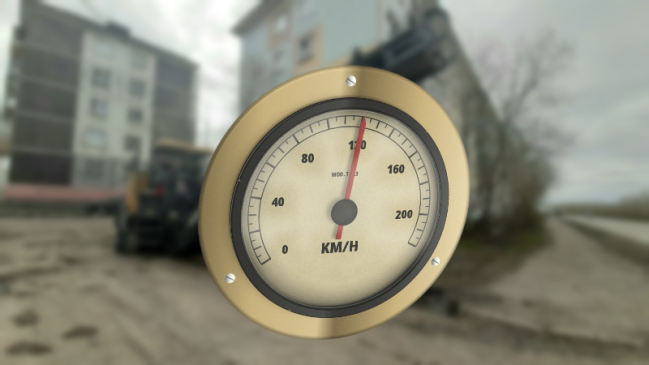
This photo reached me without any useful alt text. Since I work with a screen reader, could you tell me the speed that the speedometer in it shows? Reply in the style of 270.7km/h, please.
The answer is 120km/h
